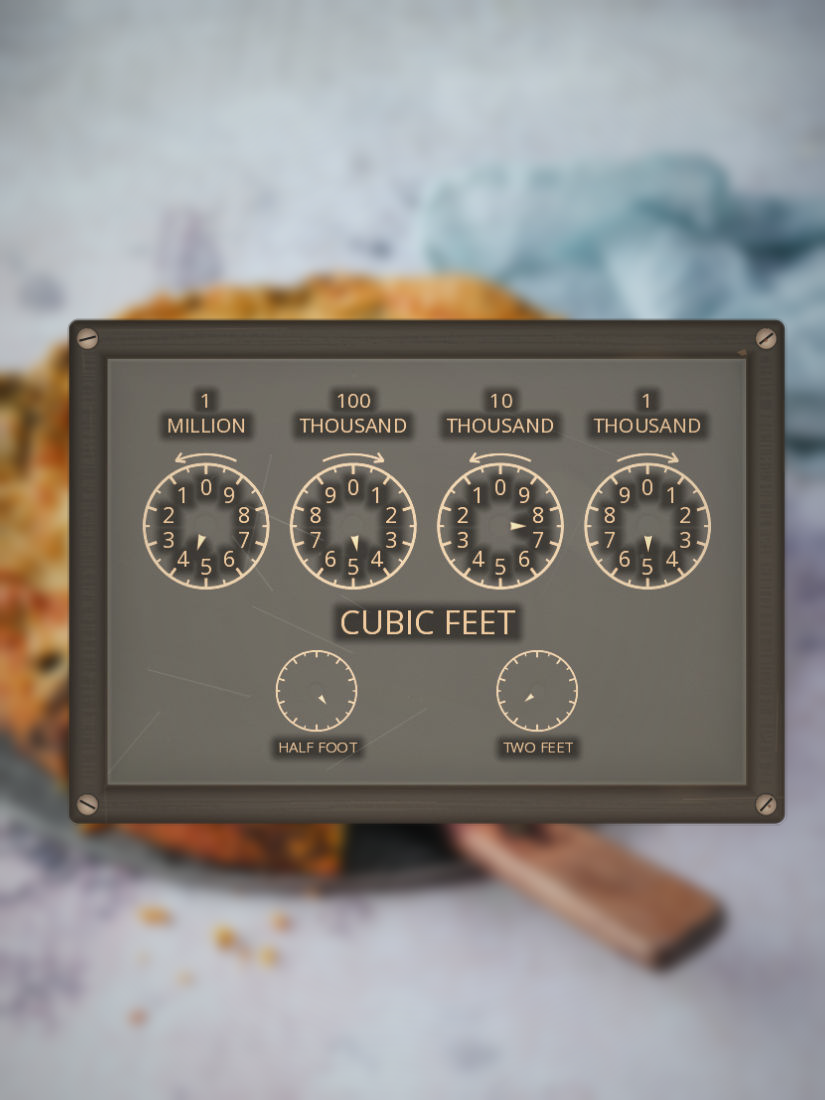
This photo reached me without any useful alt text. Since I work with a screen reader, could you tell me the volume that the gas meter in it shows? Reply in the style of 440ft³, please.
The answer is 447500ft³
